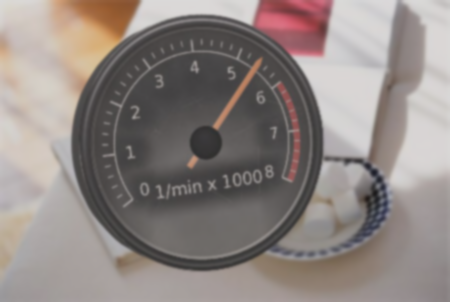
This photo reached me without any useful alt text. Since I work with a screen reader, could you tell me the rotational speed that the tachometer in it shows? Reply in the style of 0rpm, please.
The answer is 5400rpm
